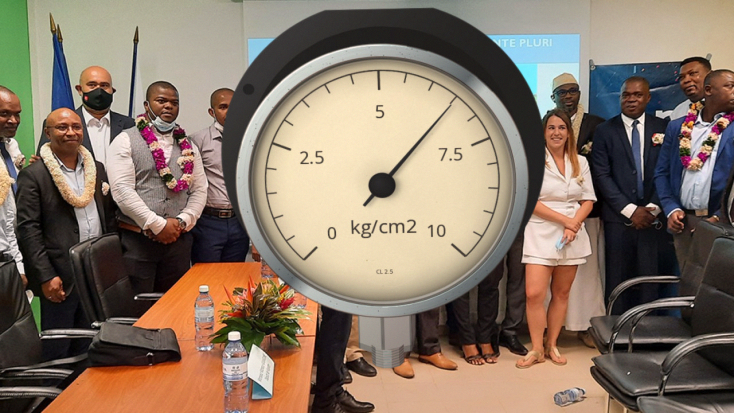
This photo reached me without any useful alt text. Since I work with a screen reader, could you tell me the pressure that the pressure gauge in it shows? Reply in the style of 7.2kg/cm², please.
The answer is 6.5kg/cm²
